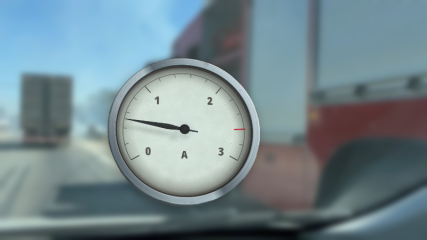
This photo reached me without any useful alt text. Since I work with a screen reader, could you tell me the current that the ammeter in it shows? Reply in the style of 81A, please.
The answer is 0.5A
